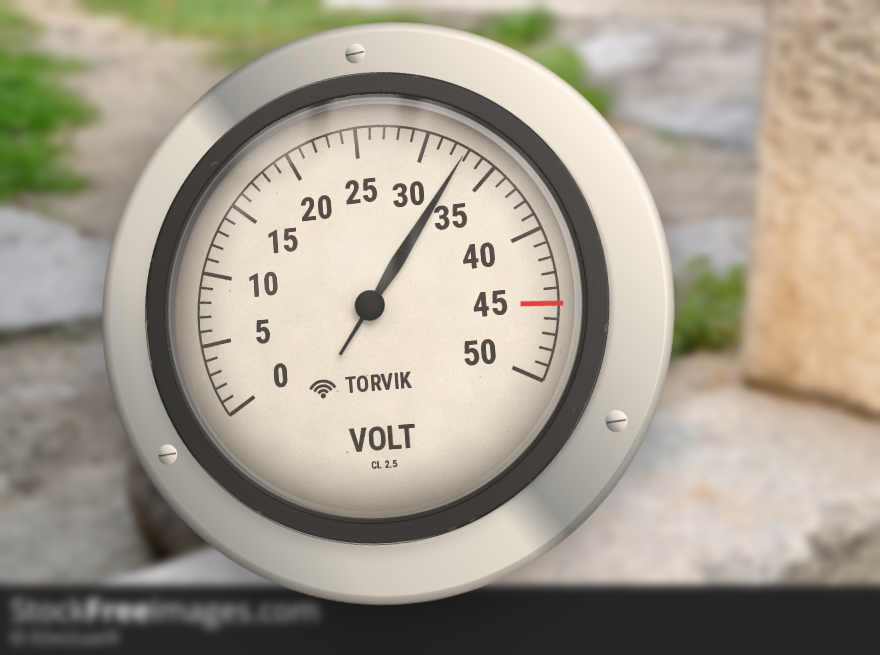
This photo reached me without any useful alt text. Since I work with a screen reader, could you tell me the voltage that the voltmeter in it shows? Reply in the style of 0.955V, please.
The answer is 33V
